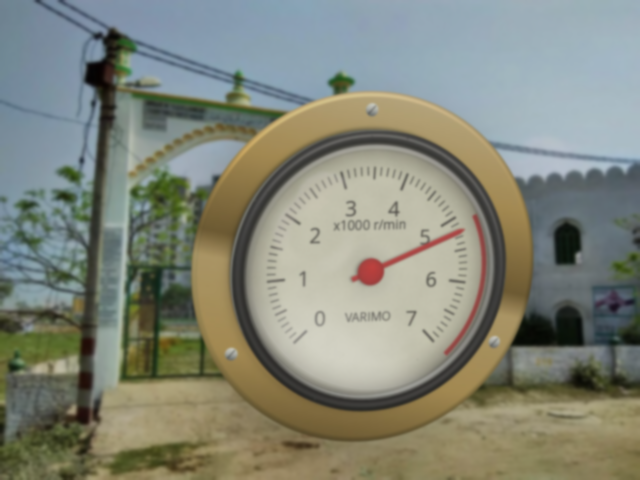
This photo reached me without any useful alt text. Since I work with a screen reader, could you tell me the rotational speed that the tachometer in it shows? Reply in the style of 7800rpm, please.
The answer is 5200rpm
